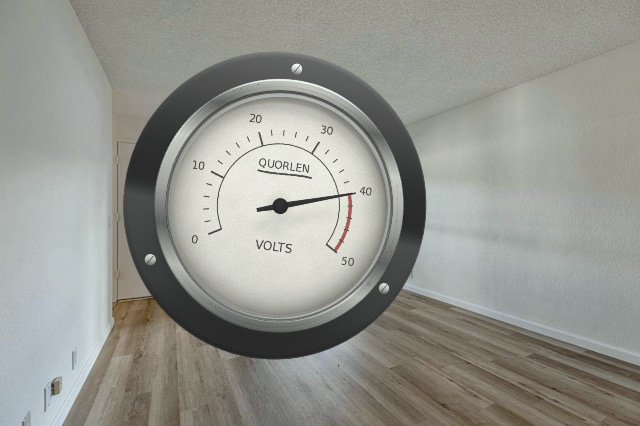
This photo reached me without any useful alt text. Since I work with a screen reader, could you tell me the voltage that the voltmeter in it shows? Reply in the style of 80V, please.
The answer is 40V
